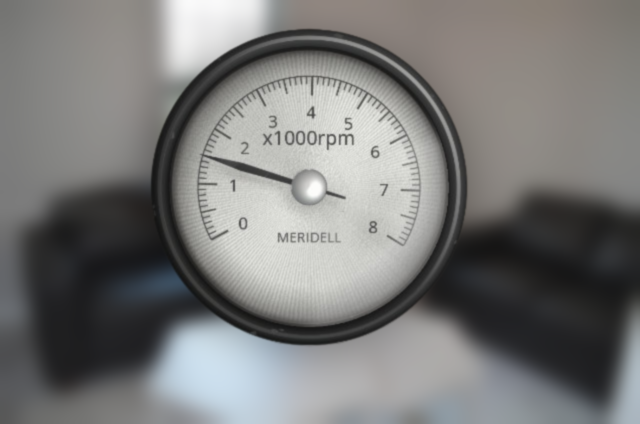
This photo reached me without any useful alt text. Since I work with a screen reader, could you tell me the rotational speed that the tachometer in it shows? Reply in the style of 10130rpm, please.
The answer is 1500rpm
